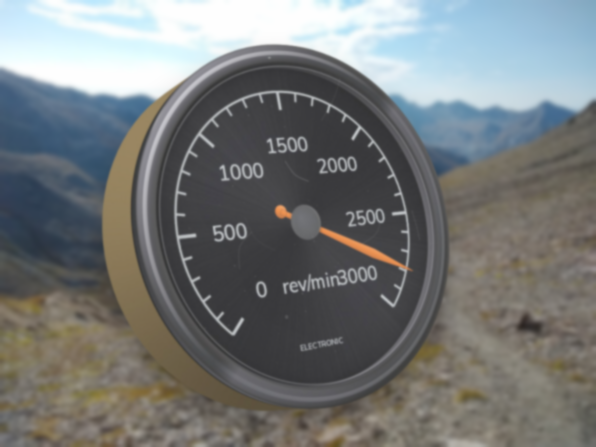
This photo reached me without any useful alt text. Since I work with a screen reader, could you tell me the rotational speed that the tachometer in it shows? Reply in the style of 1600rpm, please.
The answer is 2800rpm
